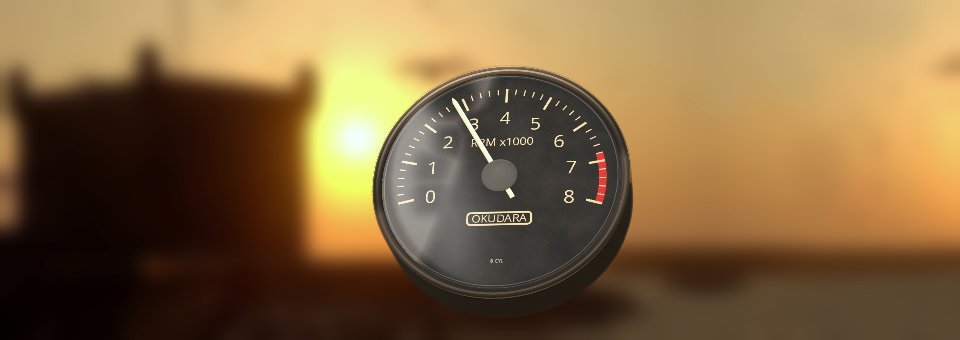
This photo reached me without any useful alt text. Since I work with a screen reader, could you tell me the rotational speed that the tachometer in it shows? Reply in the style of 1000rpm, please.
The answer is 2800rpm
